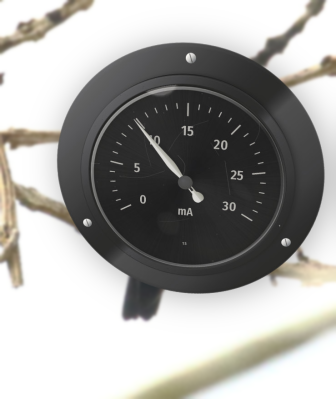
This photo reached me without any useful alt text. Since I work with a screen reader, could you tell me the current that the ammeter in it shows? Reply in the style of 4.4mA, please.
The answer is 10mA
